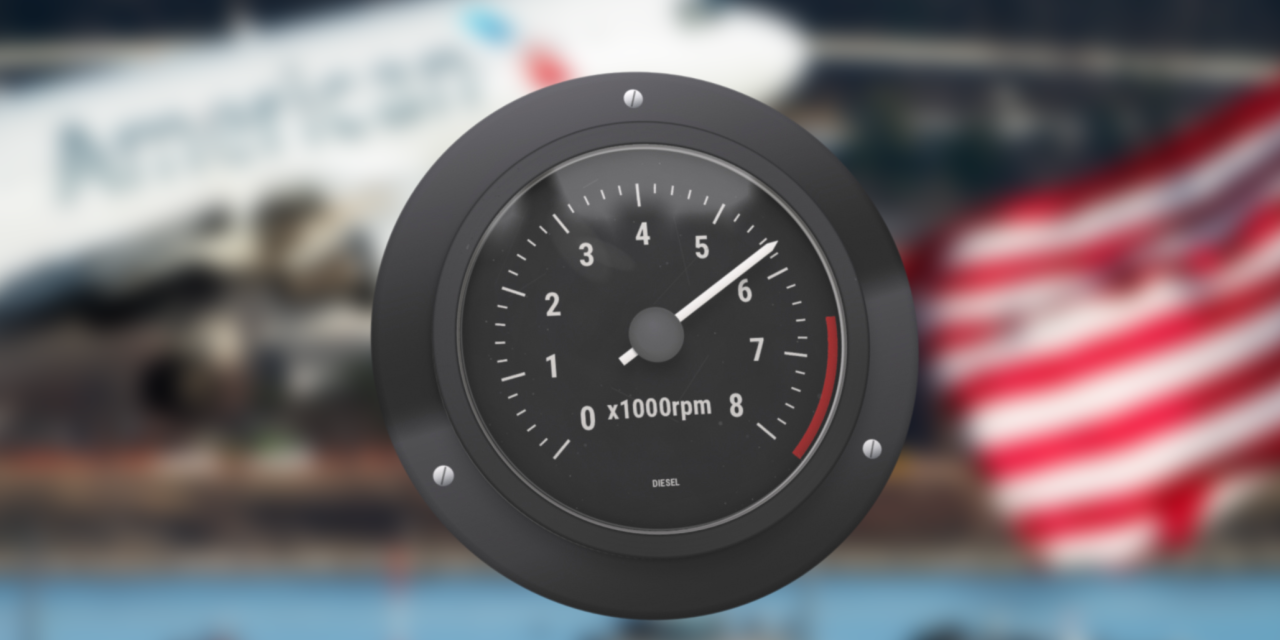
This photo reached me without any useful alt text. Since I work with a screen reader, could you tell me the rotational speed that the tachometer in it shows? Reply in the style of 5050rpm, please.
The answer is 5700rpm
